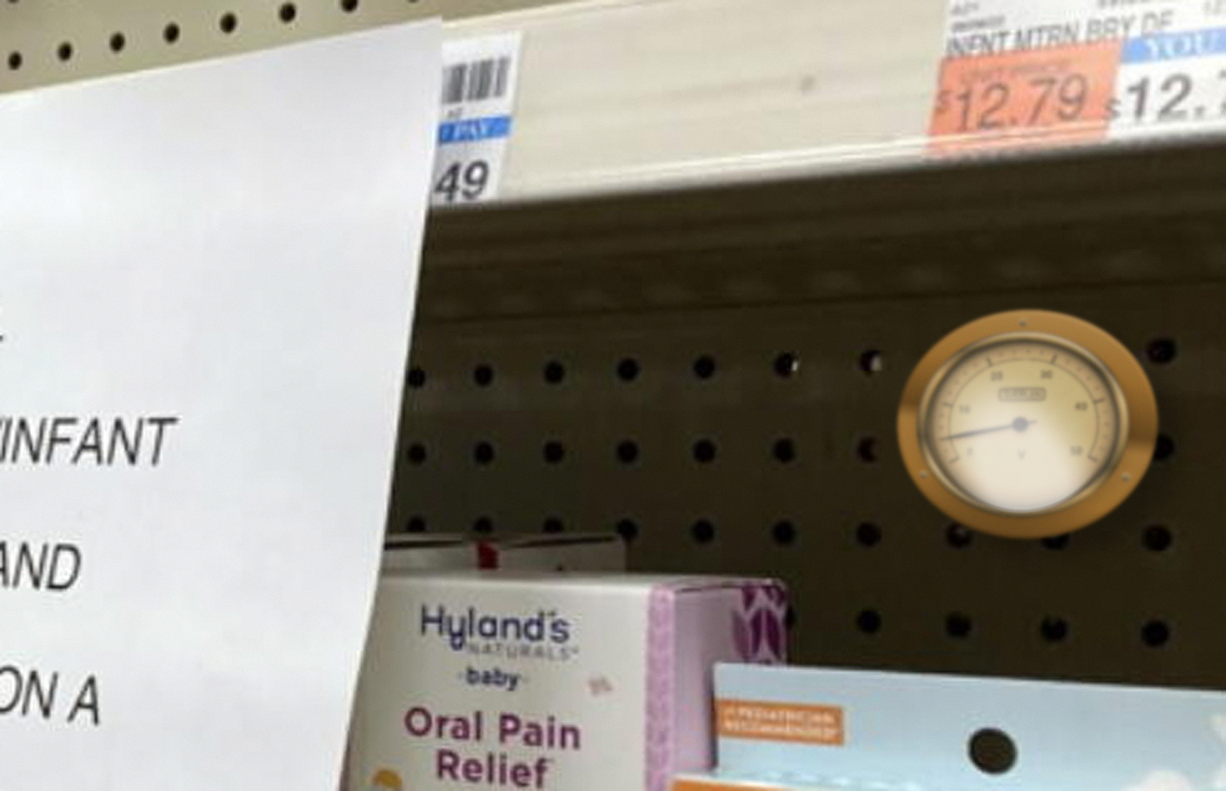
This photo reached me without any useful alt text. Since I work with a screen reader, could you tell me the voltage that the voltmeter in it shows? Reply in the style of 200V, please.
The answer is 4V
